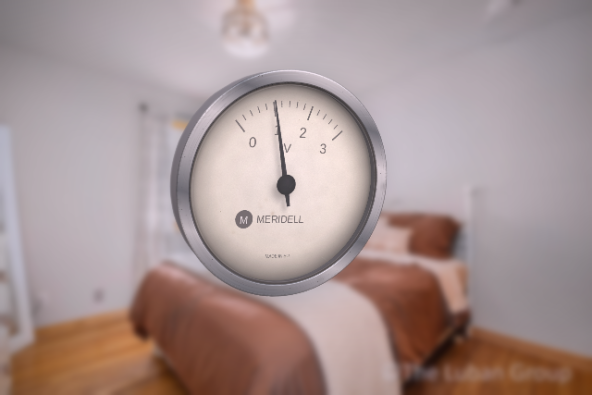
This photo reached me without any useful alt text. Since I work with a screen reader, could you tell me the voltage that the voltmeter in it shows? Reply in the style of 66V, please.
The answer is 1V
